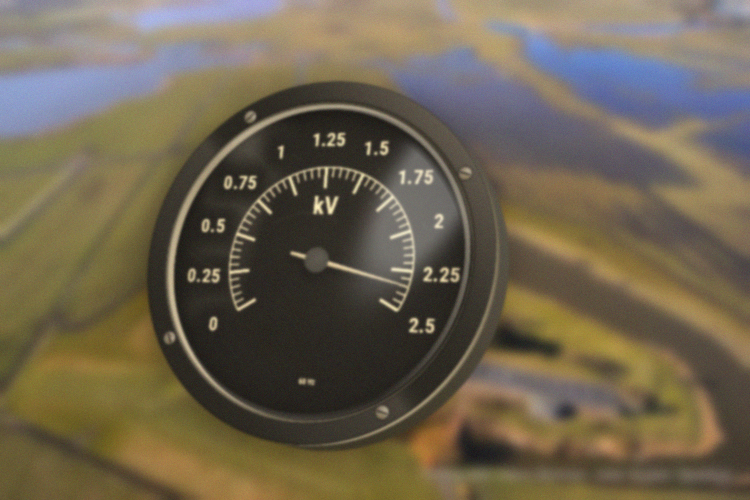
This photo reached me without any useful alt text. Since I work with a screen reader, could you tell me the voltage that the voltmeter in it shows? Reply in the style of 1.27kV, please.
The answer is 2.35kV
